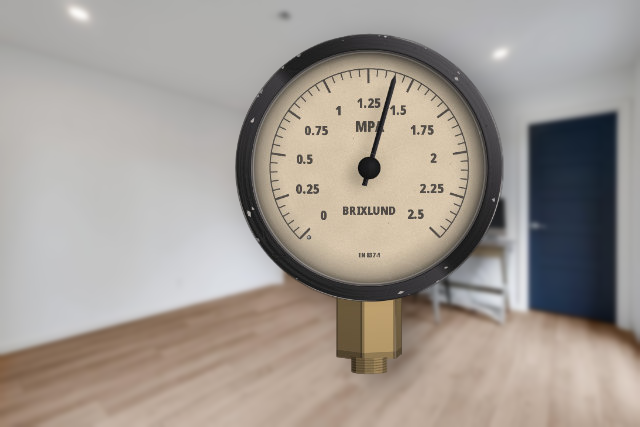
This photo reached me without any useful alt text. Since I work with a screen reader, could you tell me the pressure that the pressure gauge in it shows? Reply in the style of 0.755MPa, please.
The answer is 1.4MPa
